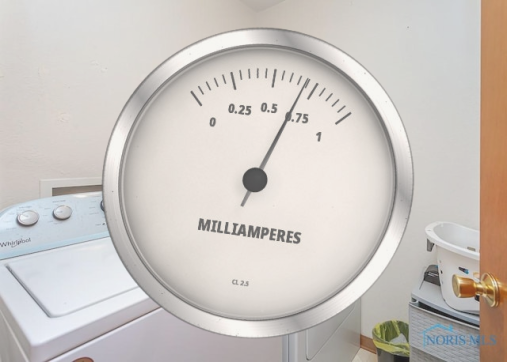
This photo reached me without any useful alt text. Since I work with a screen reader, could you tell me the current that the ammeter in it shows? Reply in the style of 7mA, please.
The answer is 0.7mA
